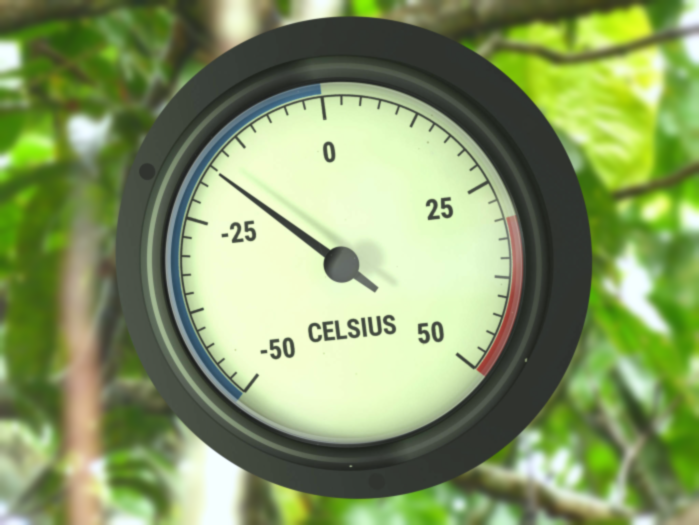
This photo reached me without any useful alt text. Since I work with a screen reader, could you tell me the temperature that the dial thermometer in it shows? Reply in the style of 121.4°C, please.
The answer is -17.5°C
